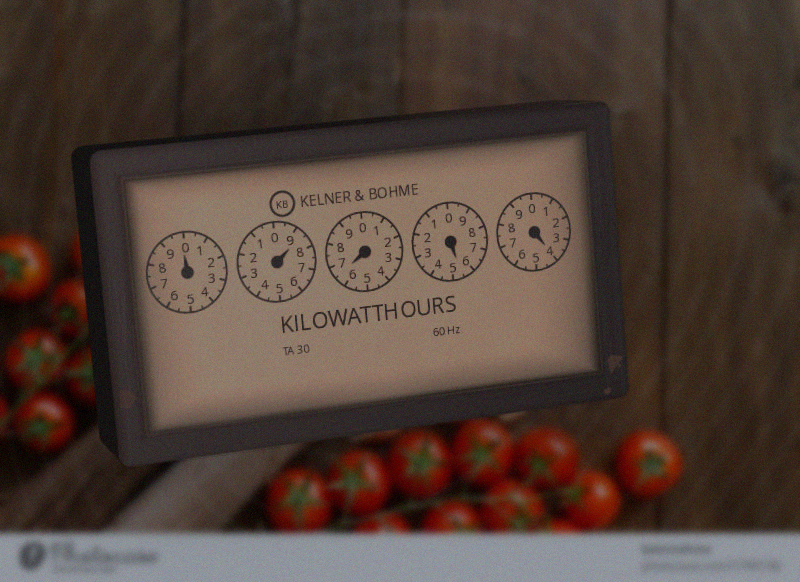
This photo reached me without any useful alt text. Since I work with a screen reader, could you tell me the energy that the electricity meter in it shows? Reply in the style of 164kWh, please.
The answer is 98654kWh
